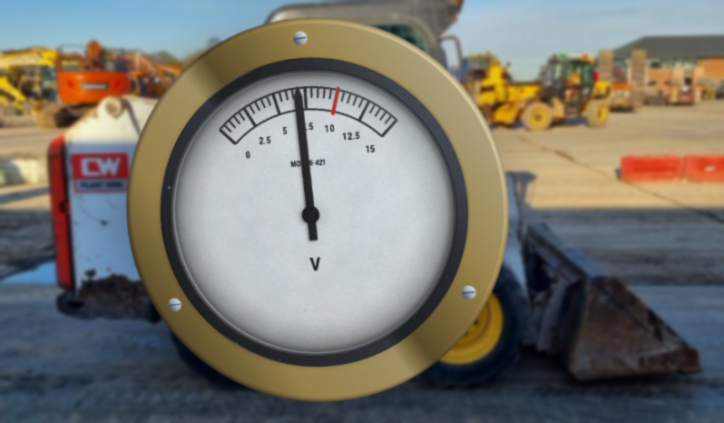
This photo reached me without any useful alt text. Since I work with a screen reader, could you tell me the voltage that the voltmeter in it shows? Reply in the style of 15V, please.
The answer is 7V
